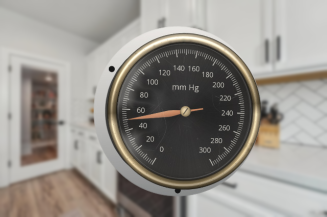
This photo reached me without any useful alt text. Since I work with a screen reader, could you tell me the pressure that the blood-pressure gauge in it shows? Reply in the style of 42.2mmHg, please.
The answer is 50mmHg
